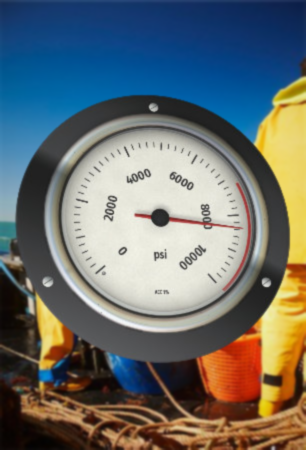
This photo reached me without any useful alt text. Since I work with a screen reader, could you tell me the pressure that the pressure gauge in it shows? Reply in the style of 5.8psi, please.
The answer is 8400psi
